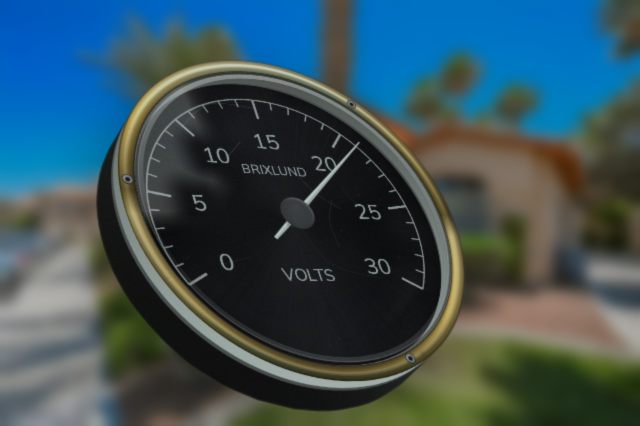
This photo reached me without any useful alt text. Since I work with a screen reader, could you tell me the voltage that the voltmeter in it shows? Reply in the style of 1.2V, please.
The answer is 21V
